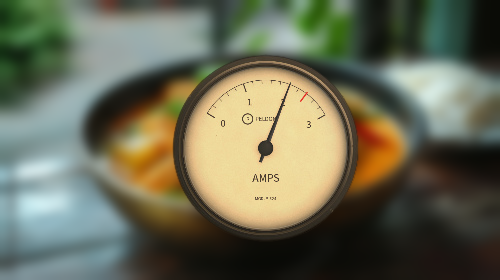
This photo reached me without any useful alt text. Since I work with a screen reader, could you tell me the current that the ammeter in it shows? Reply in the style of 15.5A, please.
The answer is 2A
